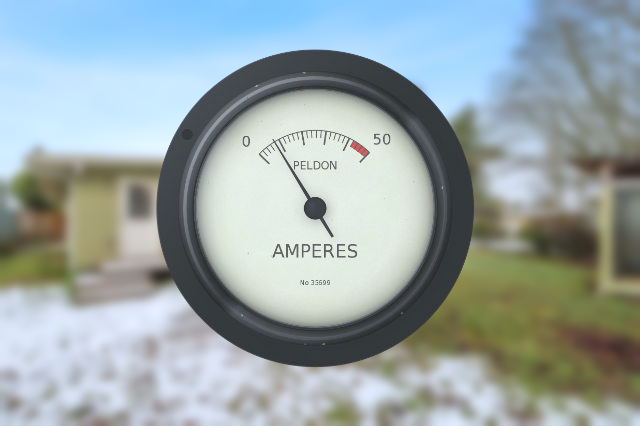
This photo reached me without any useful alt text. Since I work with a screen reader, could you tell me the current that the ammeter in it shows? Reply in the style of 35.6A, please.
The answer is 8A
